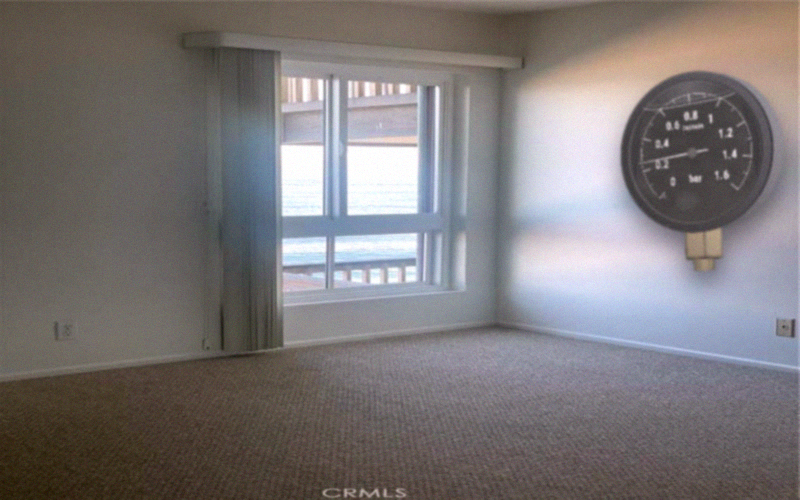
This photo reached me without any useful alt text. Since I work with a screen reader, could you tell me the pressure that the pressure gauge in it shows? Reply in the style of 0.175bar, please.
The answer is 0.25bar
